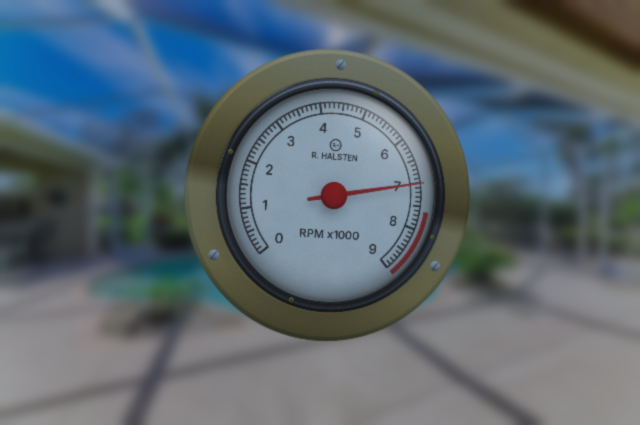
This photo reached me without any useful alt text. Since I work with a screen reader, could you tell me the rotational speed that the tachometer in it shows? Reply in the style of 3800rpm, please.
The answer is 7000rpm
